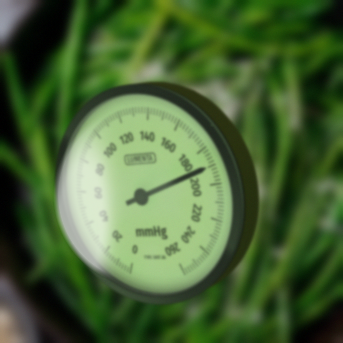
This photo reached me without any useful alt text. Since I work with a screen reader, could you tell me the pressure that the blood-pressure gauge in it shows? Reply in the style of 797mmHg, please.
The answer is 190mmHg
